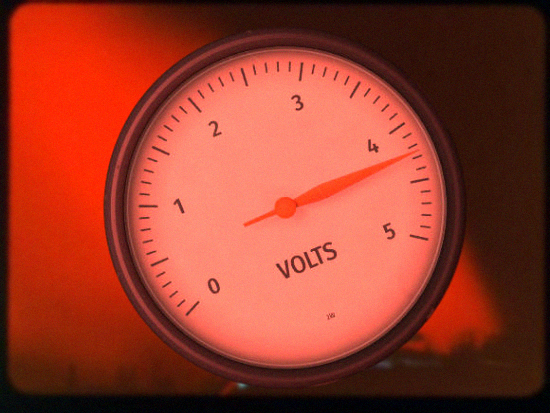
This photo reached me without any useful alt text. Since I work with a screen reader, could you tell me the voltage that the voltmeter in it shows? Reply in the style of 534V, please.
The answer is 4.25V
